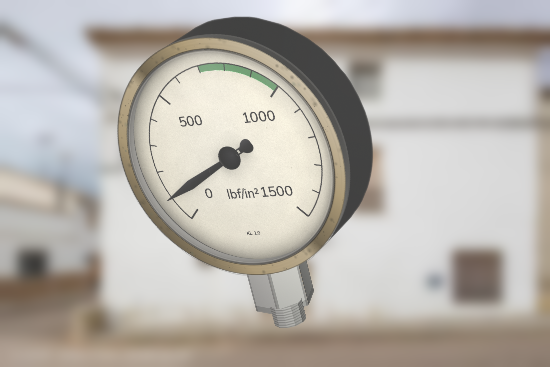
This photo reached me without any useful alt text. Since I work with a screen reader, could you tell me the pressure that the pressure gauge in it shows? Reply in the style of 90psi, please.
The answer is 100psi
